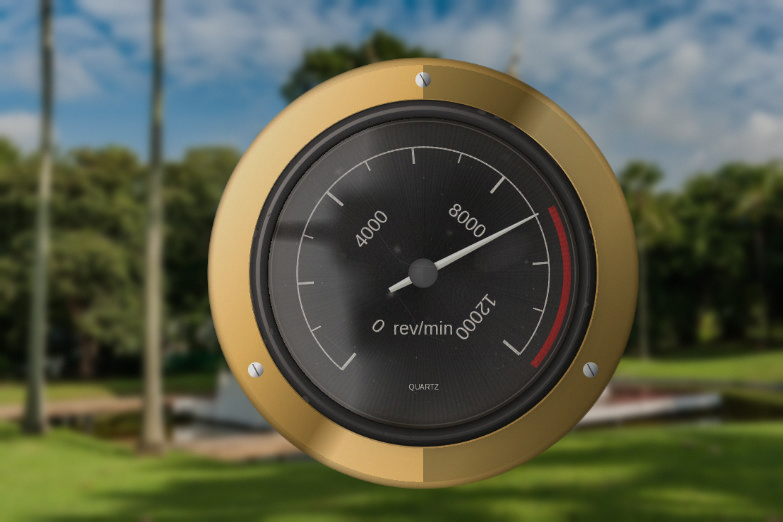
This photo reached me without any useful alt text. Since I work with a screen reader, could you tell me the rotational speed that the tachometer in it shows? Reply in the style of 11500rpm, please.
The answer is 9000rpm
